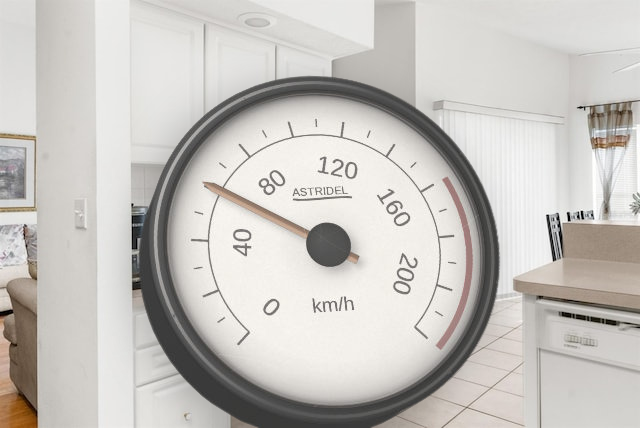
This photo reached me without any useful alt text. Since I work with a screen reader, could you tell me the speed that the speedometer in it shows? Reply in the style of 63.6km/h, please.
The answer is 60km/h
